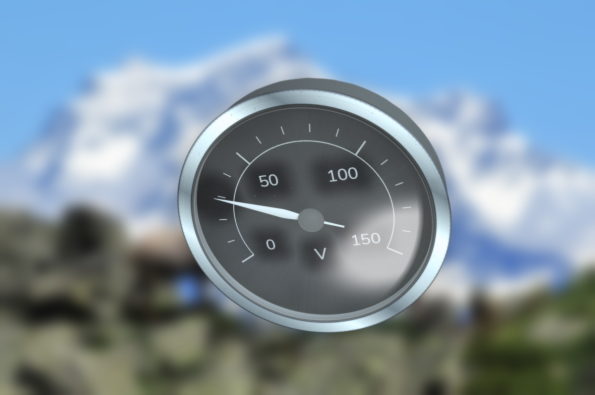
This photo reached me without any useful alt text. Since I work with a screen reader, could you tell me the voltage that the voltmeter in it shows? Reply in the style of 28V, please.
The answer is 30V
